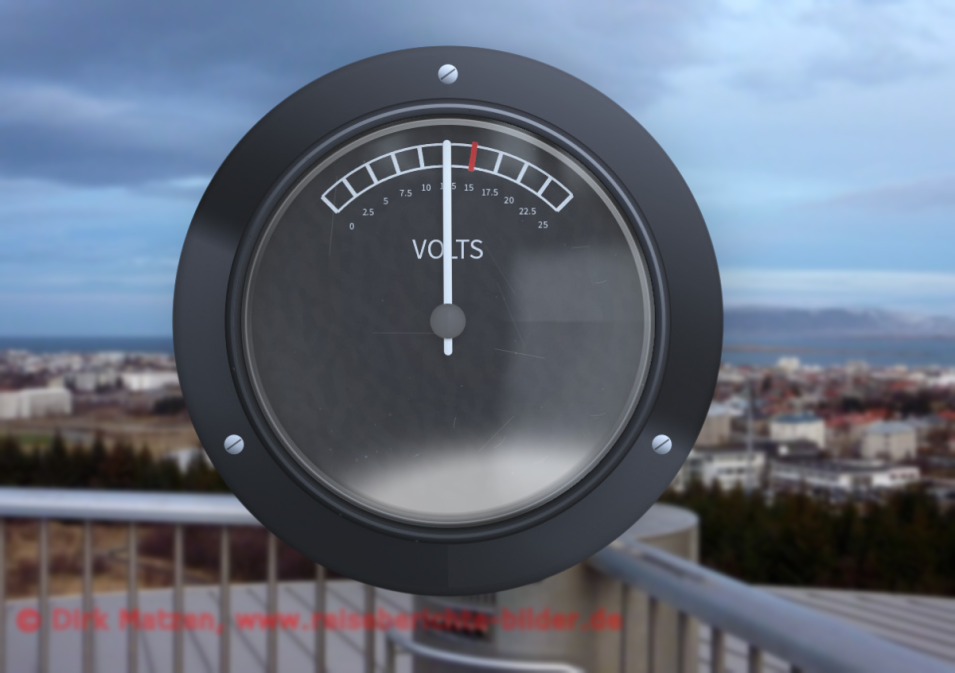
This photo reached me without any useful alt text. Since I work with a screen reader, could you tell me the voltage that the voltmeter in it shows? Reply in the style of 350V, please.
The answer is 12.5V
